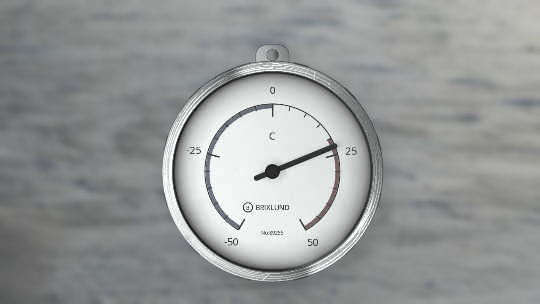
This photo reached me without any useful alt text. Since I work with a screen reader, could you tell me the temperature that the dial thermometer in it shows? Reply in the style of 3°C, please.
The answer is 22.5°C
